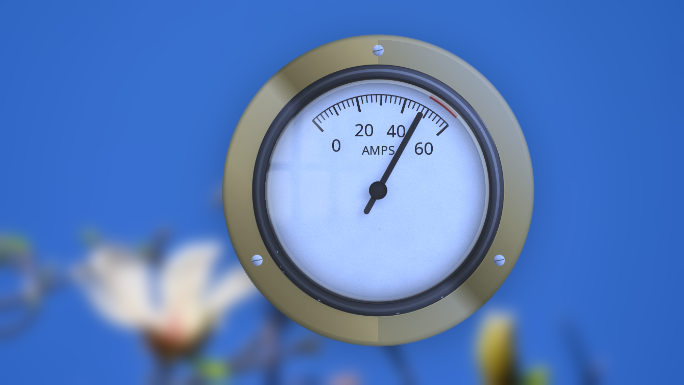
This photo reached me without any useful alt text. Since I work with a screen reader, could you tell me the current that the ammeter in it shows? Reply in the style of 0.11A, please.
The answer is 48A
